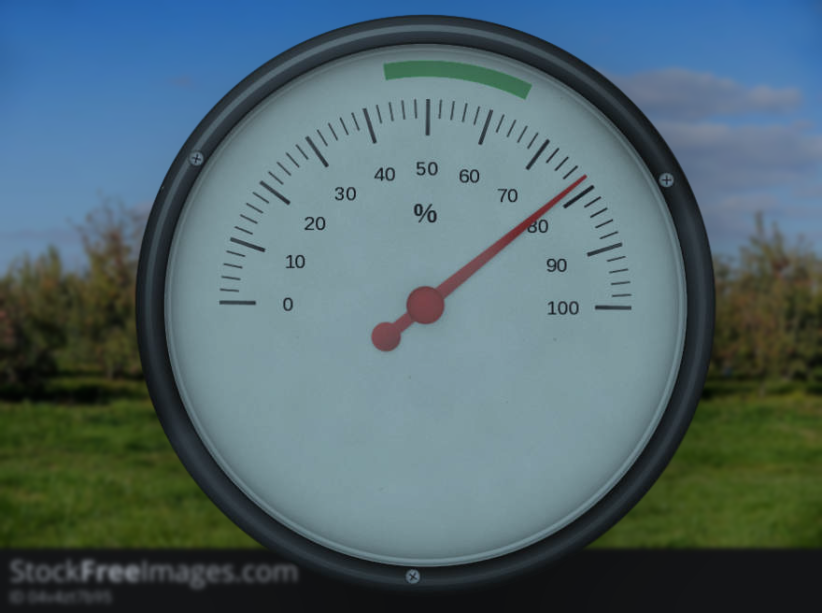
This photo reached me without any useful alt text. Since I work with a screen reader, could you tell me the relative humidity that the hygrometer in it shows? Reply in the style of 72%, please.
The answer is 78%
